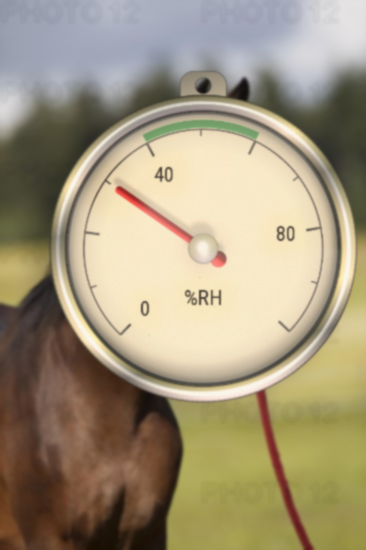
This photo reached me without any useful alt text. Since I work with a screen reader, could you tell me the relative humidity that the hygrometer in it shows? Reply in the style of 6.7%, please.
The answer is 30%
